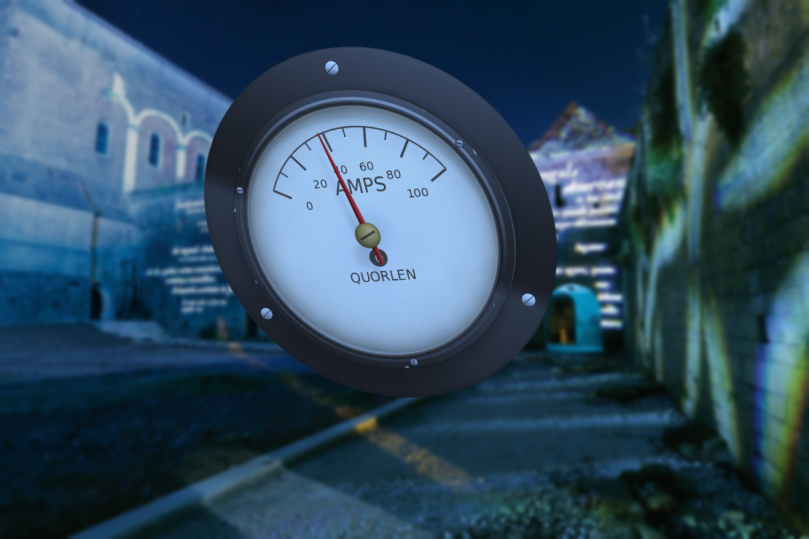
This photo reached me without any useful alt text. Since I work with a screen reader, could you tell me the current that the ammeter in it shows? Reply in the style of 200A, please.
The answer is 40A
